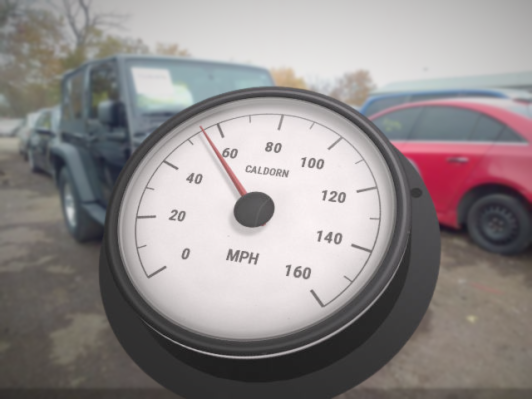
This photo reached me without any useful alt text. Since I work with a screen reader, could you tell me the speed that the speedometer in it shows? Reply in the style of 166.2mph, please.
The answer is 55mph
